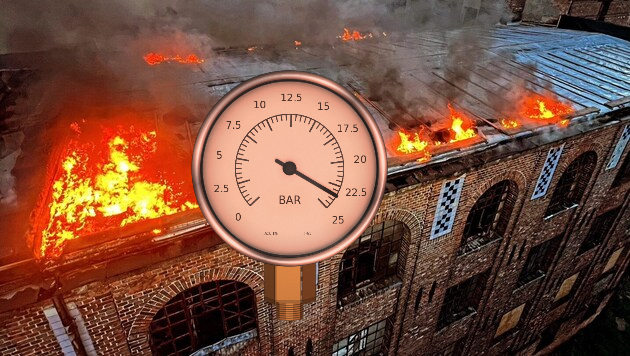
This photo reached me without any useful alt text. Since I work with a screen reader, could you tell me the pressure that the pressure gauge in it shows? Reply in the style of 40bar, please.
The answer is 23.5bar
